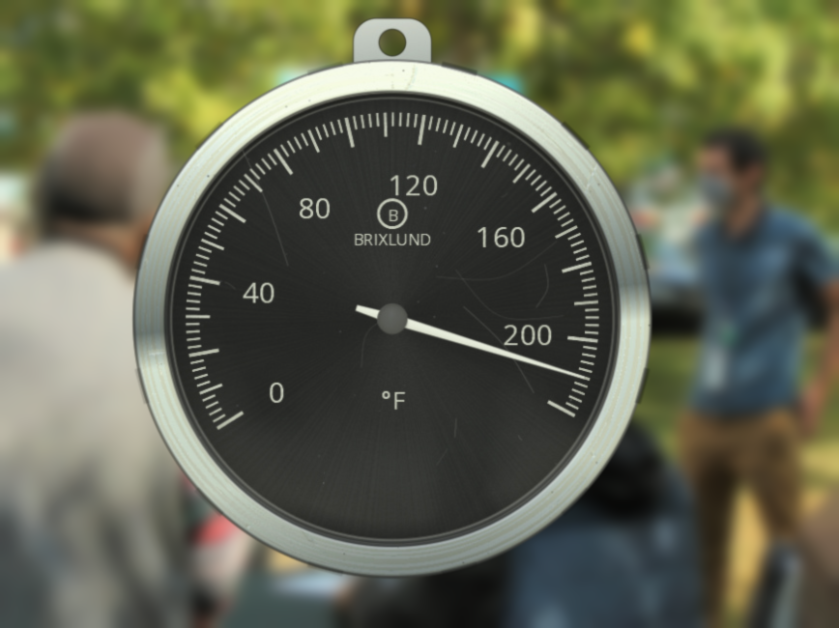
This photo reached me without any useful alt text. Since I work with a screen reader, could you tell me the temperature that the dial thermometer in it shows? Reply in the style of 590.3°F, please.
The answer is 210°F
